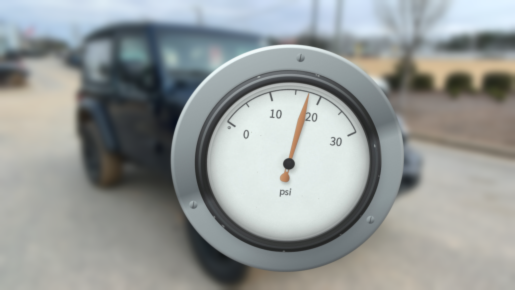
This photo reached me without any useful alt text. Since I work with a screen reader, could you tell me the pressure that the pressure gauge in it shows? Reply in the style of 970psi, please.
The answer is 17.5psi
